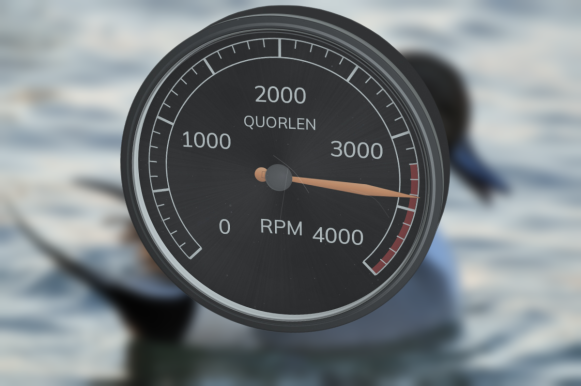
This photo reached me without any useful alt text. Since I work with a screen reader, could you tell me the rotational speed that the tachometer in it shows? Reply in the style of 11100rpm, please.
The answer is 3400rpm
